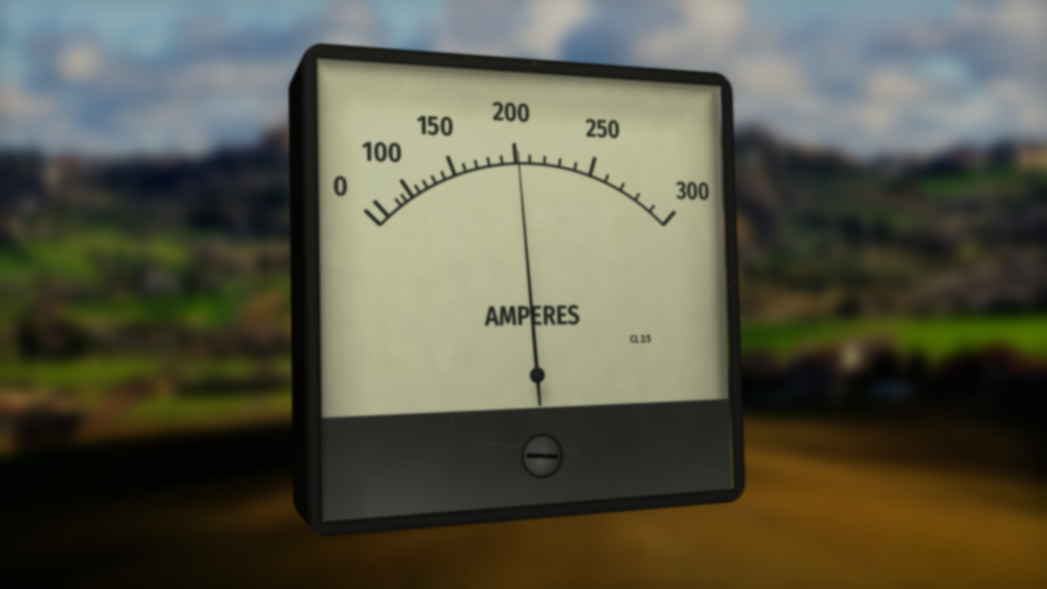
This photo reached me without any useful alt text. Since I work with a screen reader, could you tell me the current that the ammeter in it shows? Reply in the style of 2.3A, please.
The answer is 200A
